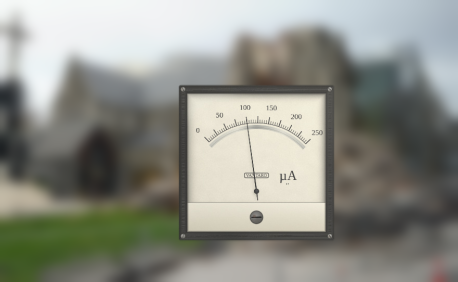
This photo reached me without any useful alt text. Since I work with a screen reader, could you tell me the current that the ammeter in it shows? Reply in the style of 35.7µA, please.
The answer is 100µA
